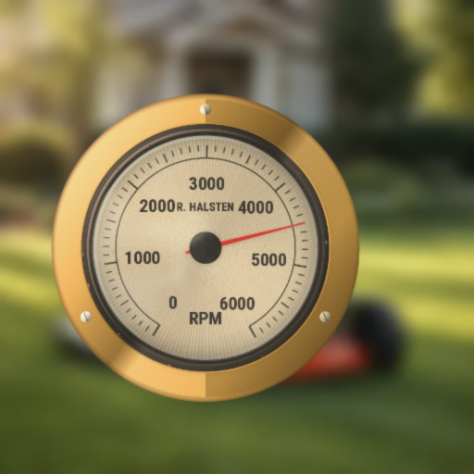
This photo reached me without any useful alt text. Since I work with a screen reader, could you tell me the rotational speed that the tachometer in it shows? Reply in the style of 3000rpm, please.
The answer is 4500rpm
